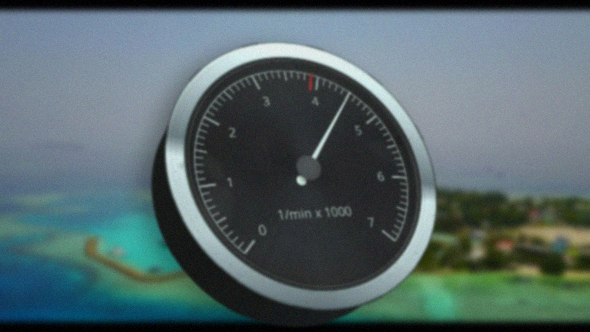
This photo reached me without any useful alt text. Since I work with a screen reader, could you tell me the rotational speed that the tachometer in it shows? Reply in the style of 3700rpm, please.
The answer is 4500rpm
